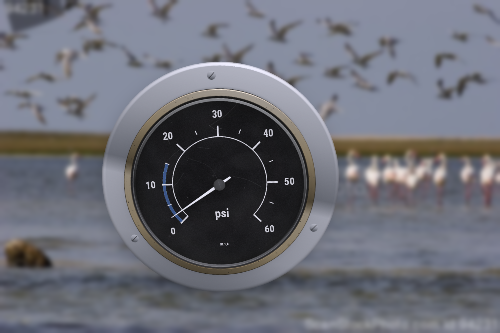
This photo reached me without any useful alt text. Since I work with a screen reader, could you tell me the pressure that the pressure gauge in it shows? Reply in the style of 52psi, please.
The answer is 2.5psi
